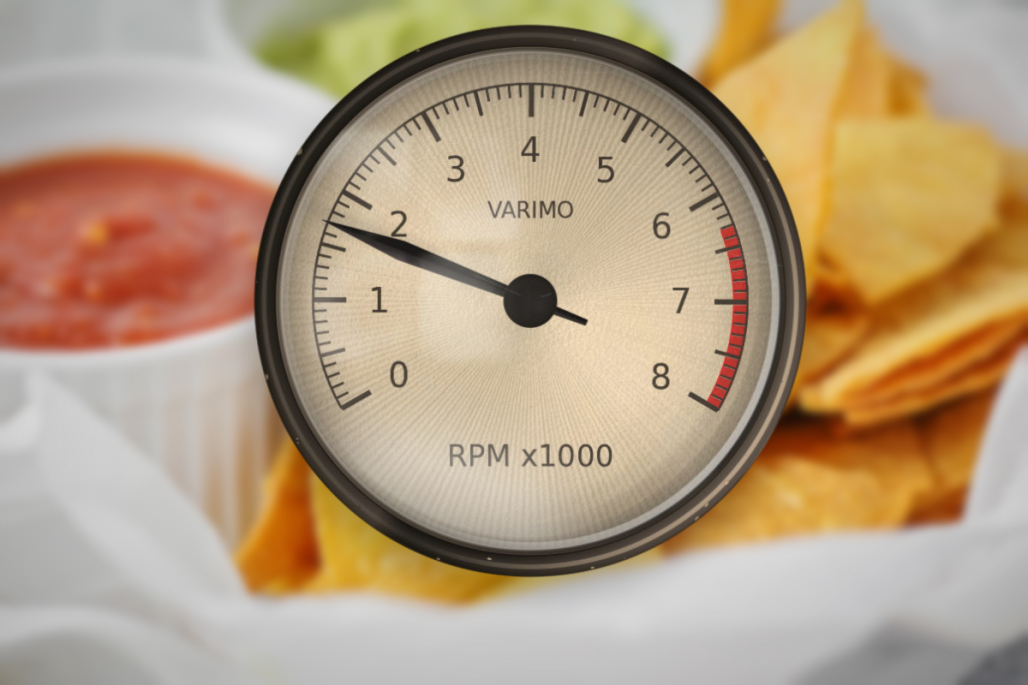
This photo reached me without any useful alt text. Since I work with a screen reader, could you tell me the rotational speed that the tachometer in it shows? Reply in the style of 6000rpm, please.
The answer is 1700rpm
